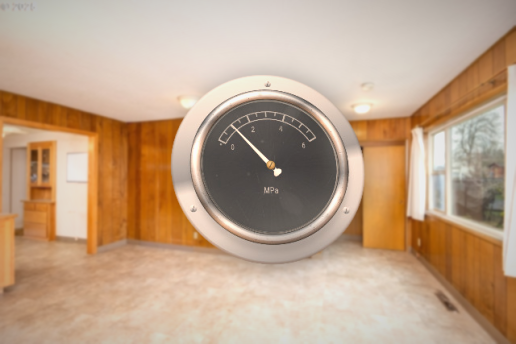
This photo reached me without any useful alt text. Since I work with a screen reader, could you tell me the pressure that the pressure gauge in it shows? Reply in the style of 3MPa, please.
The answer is 1MPa
